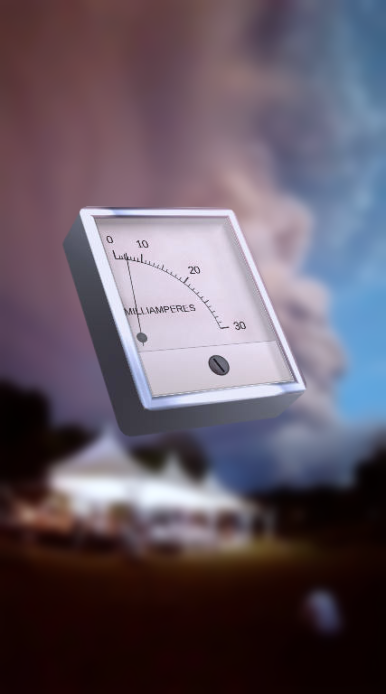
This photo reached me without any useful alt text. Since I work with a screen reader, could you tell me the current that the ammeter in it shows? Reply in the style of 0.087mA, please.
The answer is 5mA
